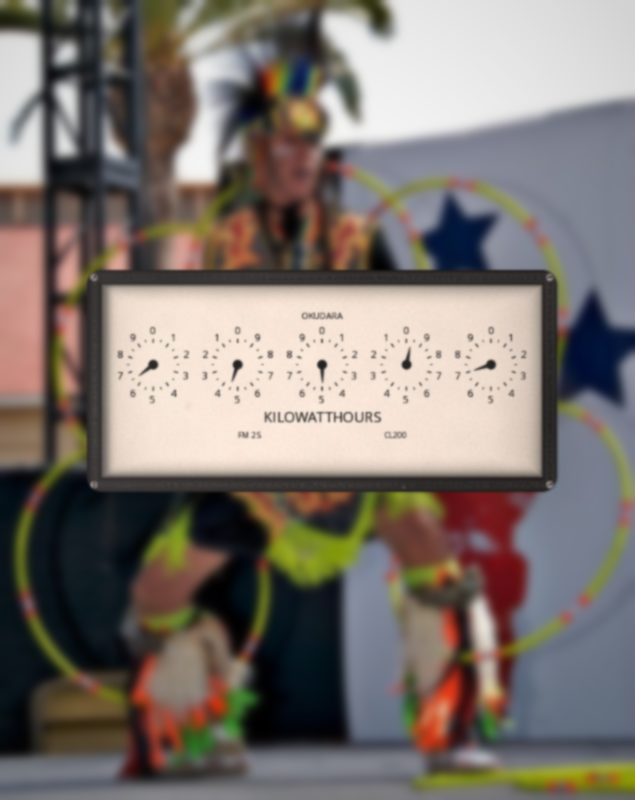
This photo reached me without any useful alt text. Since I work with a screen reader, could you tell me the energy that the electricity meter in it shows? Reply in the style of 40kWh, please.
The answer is 64497kWh
